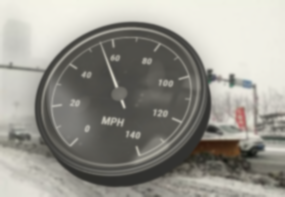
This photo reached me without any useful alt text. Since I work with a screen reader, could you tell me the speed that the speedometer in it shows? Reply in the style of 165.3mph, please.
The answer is 55mph
